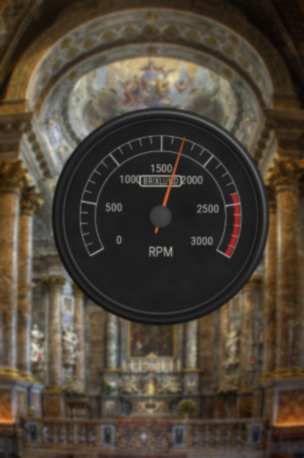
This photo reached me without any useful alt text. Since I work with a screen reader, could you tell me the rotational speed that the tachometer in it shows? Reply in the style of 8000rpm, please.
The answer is 1700rpm
